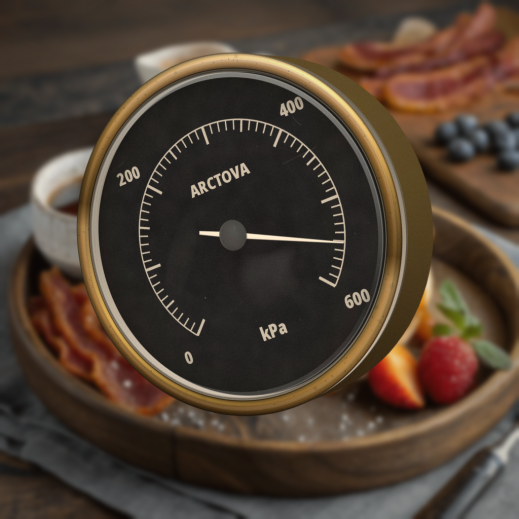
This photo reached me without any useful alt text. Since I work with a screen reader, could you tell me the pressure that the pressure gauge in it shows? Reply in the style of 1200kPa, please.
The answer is 550kPa
